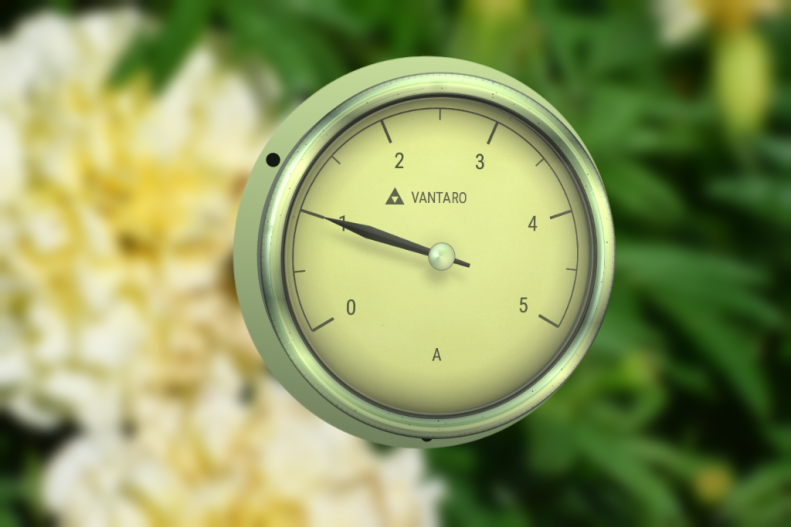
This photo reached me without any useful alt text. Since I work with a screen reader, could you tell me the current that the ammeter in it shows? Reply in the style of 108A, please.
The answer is 1A
